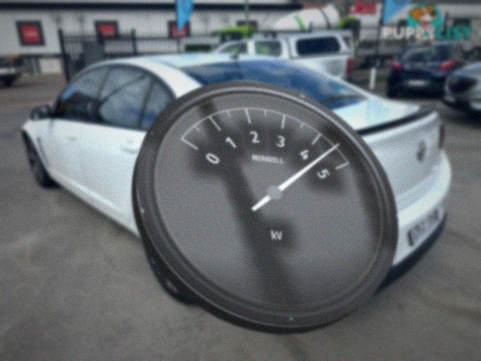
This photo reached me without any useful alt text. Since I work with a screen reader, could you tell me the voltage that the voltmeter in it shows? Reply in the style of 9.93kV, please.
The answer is 4.5kV
